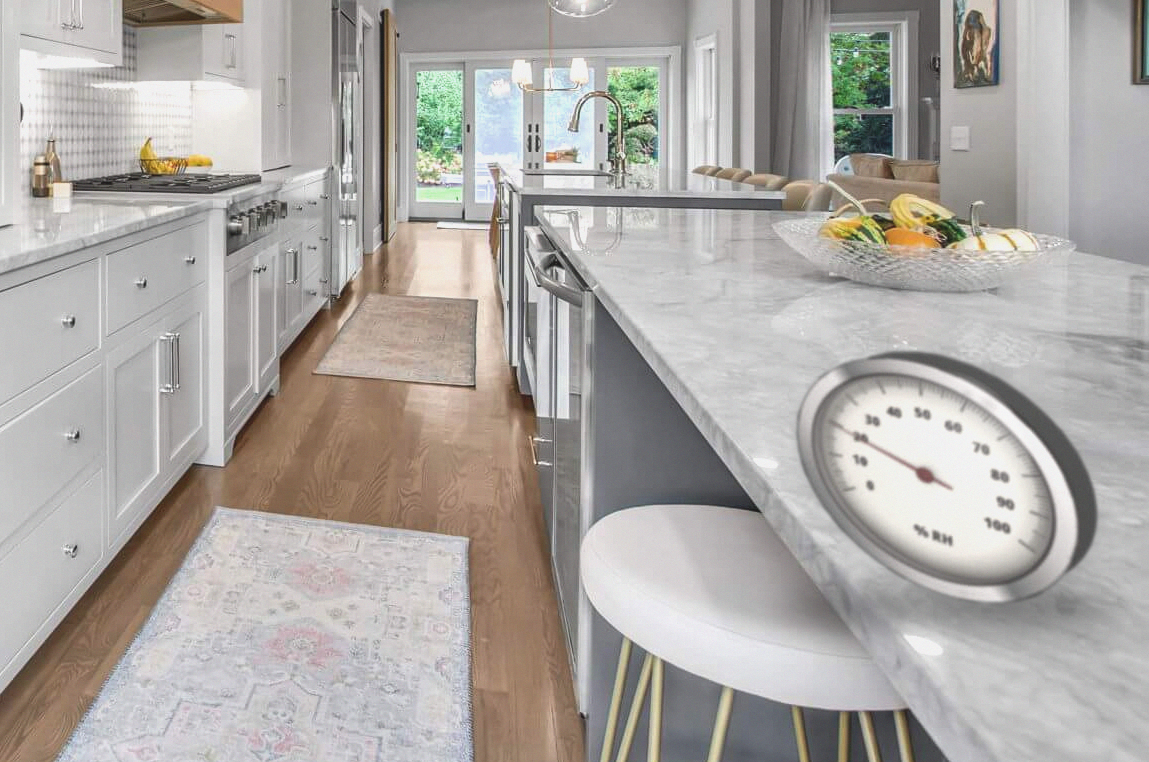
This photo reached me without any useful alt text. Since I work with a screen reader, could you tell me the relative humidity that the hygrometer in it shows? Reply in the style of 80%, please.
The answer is 20%
